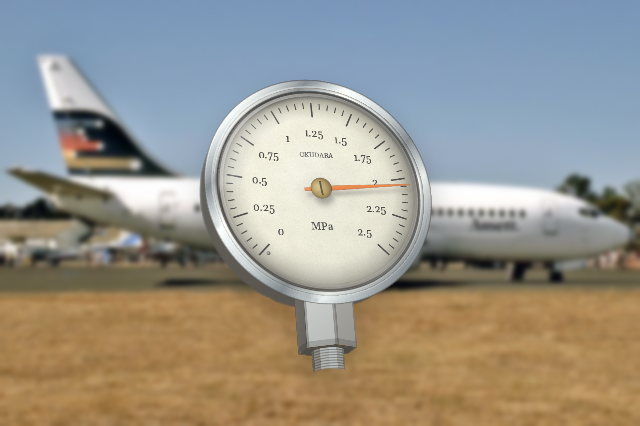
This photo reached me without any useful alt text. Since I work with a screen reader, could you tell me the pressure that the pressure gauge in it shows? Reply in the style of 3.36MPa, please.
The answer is 2.05MPa
